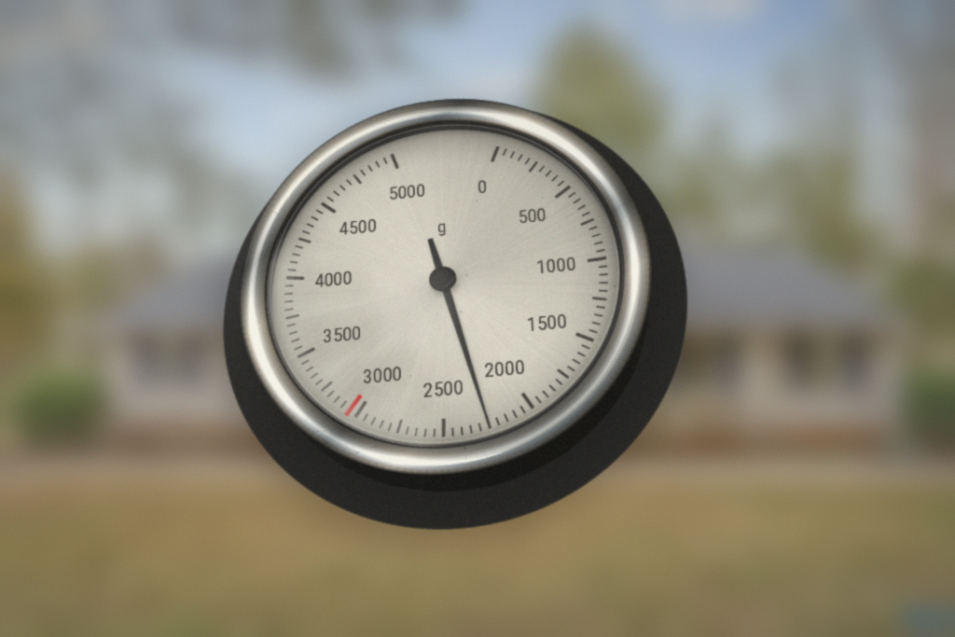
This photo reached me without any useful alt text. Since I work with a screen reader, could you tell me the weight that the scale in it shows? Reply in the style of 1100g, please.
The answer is 2250g
